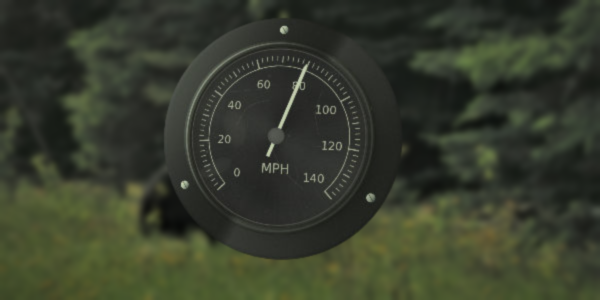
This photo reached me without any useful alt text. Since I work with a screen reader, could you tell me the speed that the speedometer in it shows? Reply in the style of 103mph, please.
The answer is 80mph
